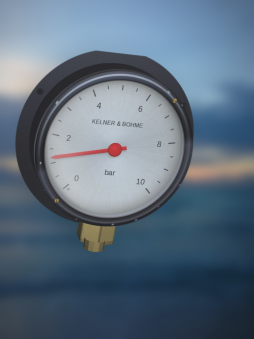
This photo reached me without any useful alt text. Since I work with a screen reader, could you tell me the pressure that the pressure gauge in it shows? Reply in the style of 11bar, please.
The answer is 1.25bar
